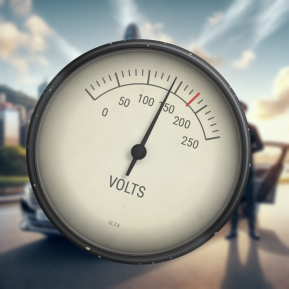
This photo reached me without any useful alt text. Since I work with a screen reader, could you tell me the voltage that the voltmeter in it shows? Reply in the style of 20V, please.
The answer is 140V
